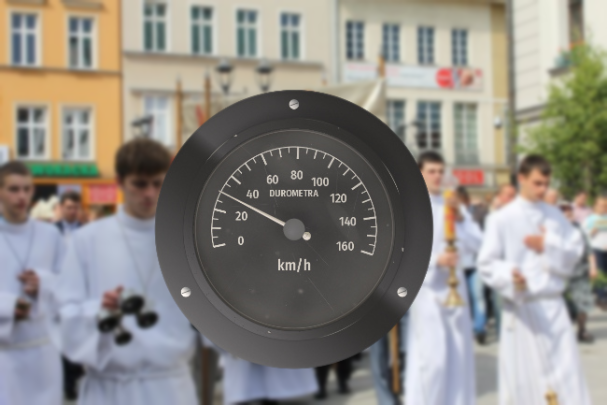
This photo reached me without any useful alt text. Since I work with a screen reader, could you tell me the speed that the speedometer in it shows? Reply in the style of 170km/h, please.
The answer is 30km/h
